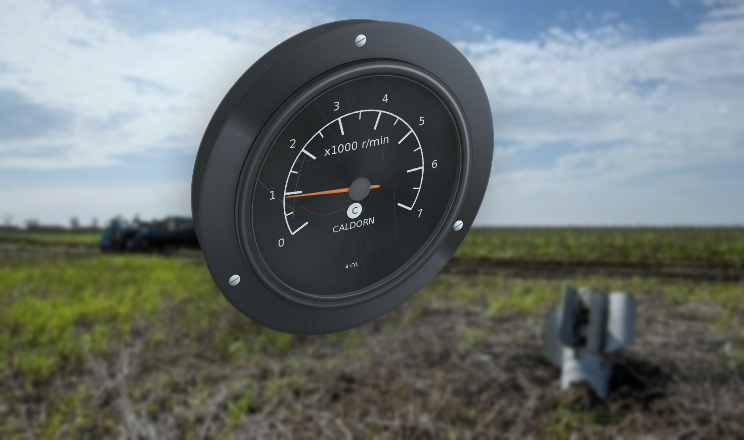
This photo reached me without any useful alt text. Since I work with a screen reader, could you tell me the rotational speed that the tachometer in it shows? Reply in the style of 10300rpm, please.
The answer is 1000rpm
